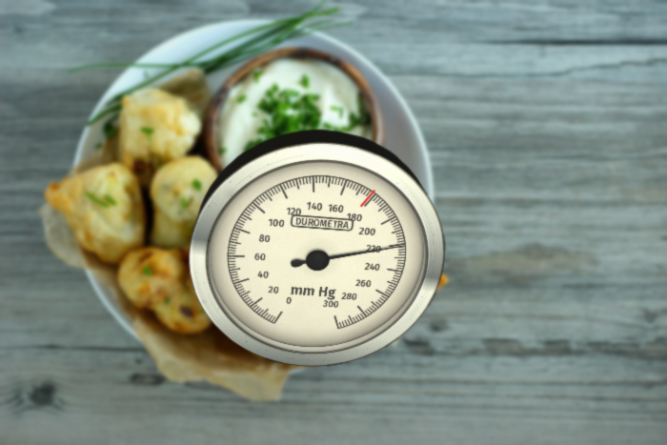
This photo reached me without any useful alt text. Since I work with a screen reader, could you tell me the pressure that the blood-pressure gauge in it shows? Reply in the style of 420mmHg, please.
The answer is 220mmHg
